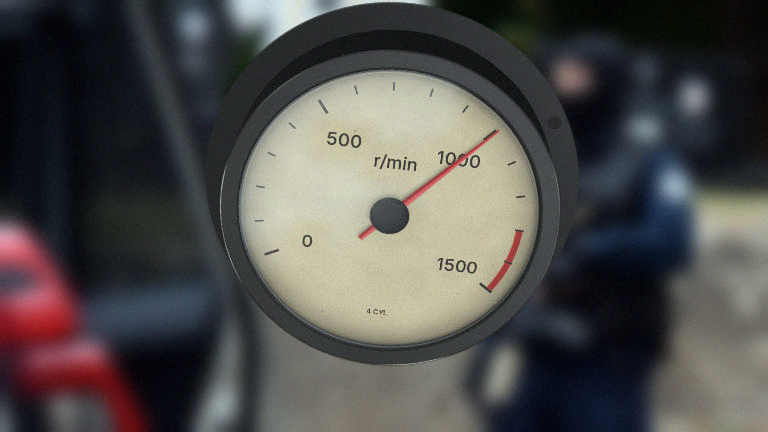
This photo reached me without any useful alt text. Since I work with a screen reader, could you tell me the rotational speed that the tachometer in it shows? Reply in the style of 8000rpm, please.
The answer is 1000rpm
